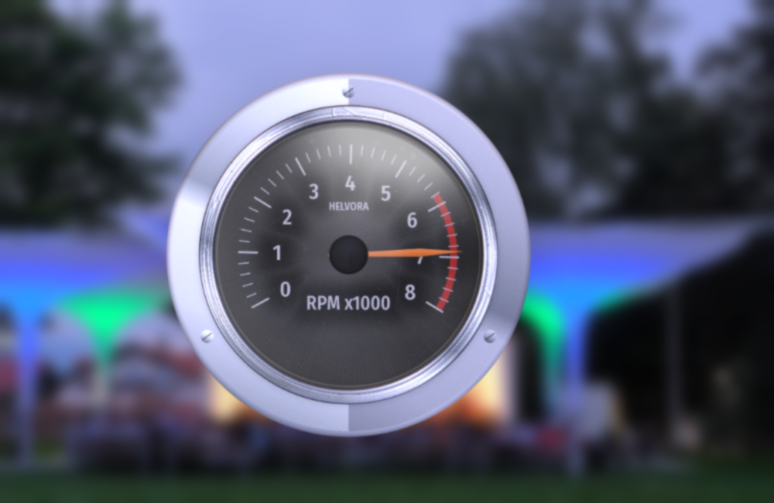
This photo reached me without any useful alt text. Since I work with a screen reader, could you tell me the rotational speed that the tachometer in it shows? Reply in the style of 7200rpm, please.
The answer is 6900rpm
